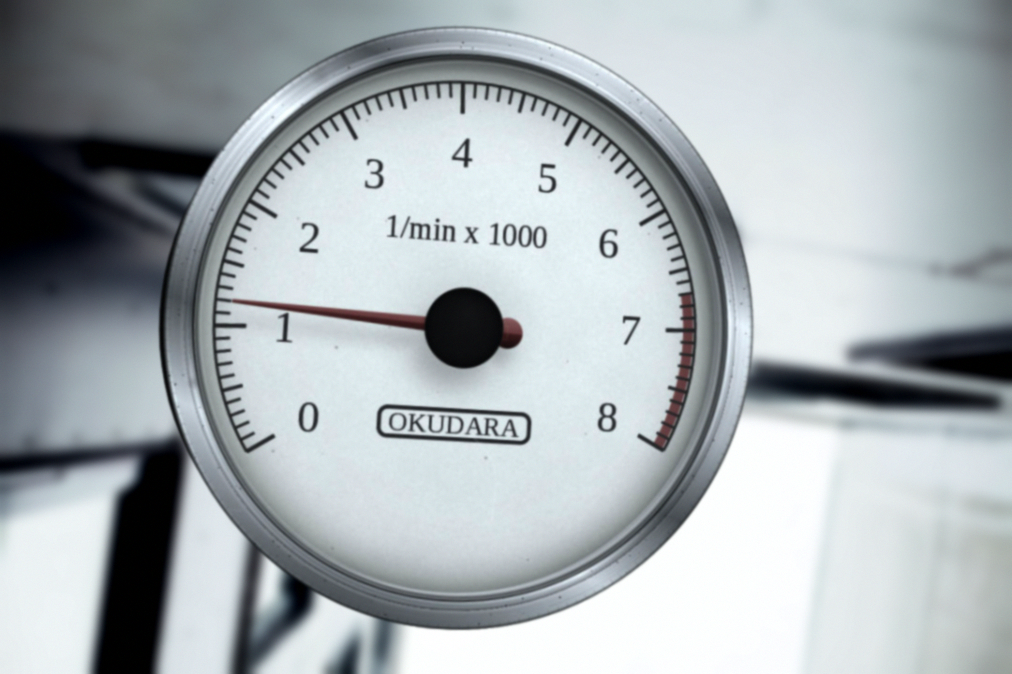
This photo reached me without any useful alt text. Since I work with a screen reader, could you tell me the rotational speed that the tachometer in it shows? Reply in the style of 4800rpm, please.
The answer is 1200rpm
